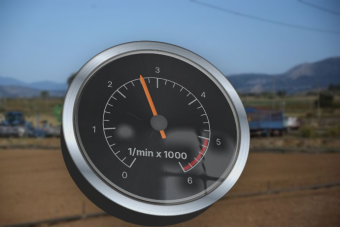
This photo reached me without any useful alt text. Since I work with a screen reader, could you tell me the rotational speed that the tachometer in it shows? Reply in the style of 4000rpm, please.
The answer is 2600rpm
